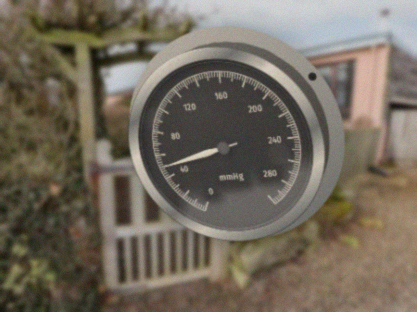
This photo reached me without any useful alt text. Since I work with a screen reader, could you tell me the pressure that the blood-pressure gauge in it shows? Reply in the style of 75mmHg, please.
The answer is 50mmHg
